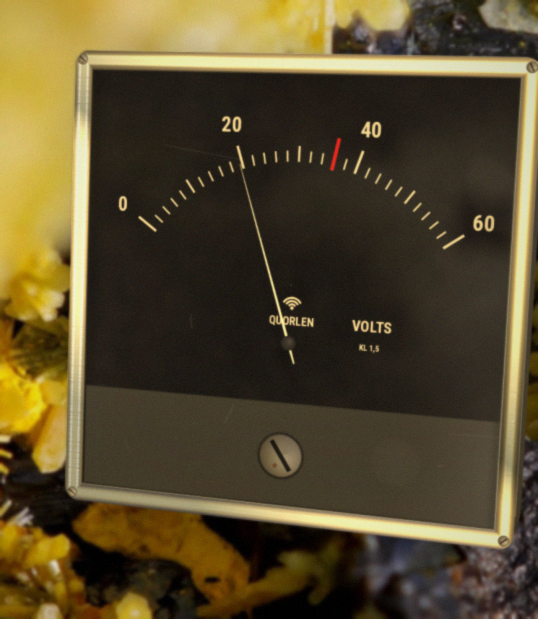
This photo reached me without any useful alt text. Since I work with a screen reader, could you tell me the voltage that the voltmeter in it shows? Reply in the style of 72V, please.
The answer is 20V
